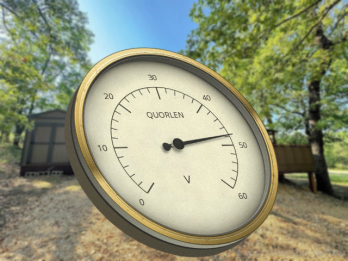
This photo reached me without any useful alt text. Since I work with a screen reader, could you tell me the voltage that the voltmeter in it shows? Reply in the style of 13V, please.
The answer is 48V
